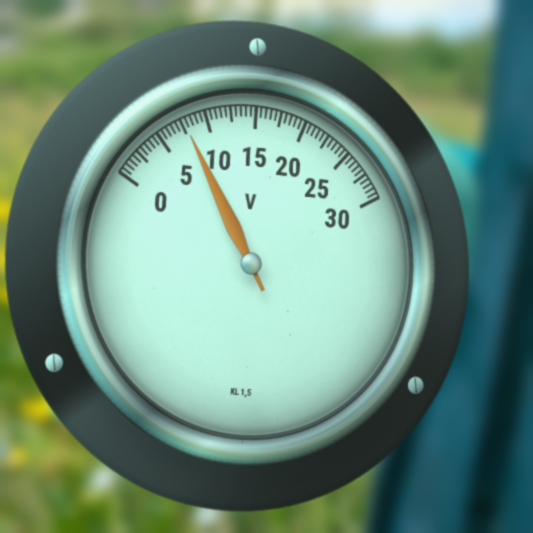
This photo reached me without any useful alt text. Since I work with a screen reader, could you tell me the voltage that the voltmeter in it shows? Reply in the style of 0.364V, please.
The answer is 7.5V
